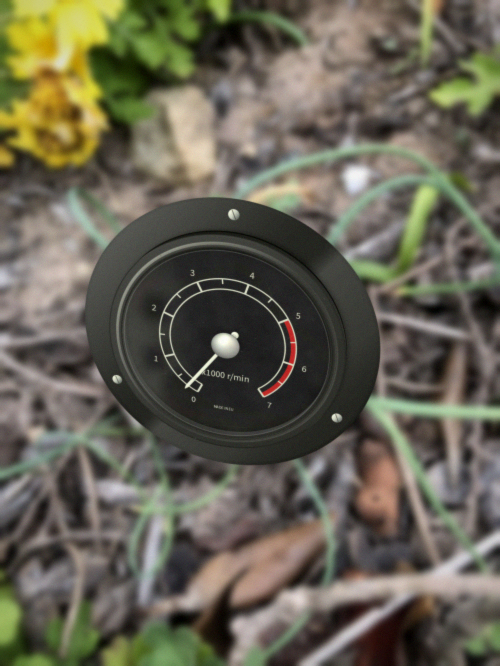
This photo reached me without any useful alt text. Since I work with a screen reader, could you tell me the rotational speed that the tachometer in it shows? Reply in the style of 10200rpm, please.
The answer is 250rpm
